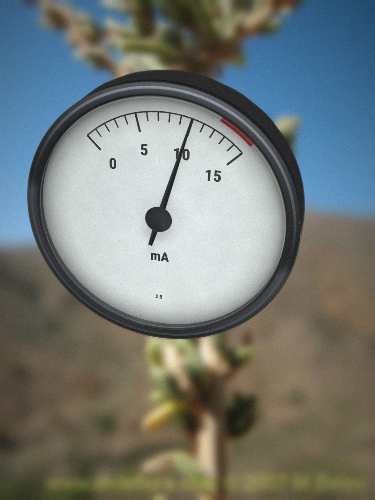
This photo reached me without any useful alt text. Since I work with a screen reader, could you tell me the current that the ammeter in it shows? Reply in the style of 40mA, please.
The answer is 10mA
